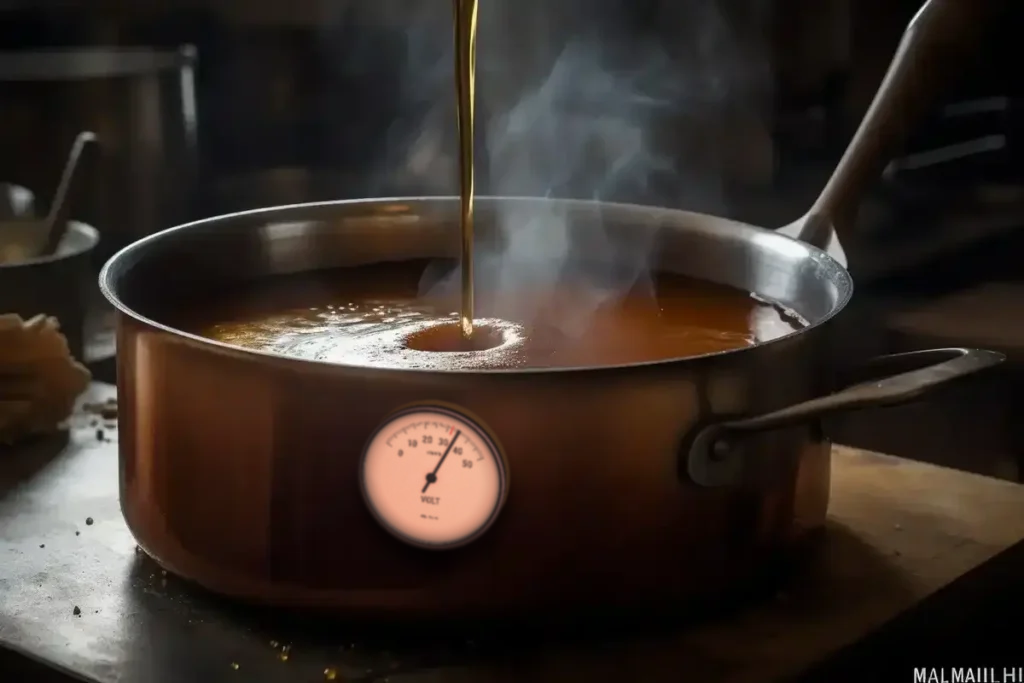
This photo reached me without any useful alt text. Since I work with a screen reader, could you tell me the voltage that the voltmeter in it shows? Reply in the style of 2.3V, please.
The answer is 35V
